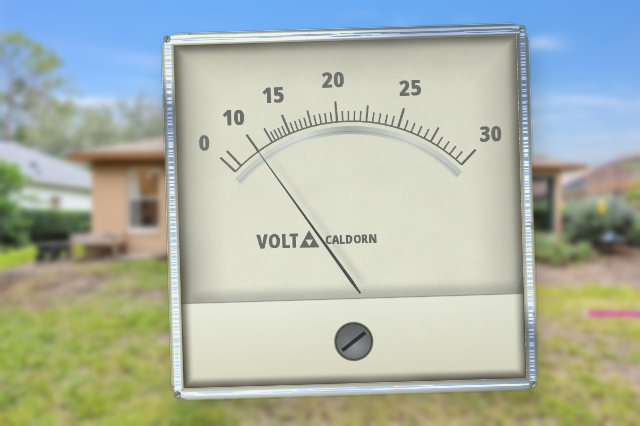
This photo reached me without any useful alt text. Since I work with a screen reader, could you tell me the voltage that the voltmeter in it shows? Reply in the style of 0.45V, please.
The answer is 10V
